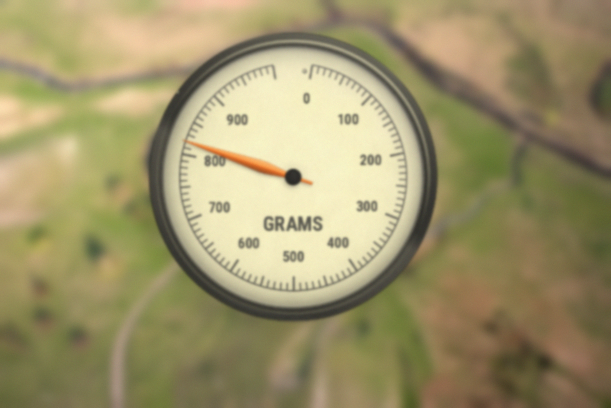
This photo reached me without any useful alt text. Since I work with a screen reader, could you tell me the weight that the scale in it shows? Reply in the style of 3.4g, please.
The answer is 820g
